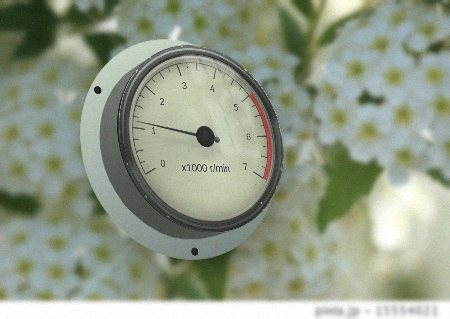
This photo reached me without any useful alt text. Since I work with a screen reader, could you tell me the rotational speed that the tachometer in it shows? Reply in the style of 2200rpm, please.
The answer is 1125rpm
